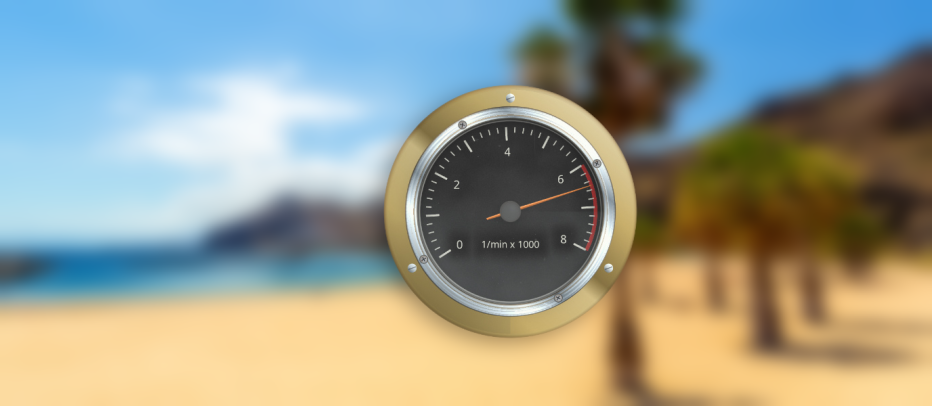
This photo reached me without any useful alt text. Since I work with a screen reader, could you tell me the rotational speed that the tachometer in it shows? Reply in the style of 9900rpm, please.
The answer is 6500rpm
